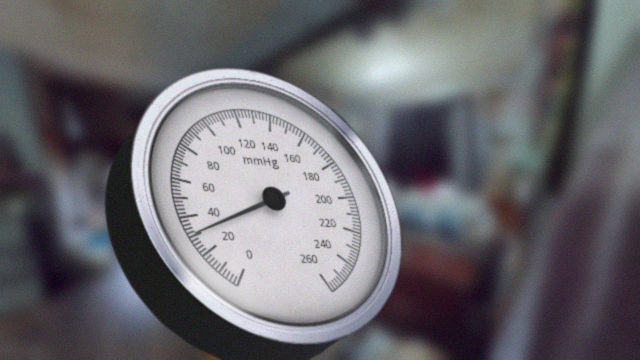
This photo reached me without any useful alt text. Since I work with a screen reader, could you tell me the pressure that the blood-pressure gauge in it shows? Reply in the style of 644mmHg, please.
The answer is 30mmHg
